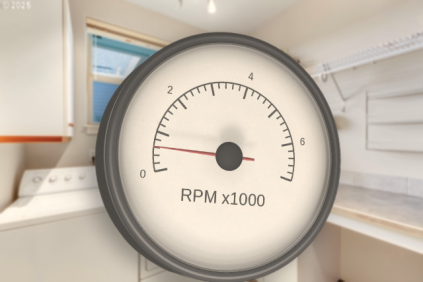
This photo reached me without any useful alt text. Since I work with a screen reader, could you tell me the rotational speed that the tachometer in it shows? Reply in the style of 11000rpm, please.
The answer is 600rpm
